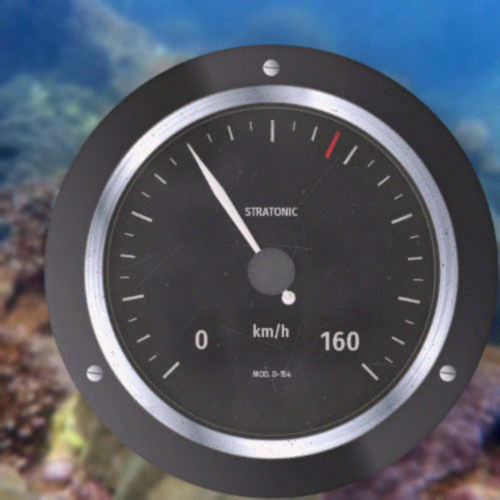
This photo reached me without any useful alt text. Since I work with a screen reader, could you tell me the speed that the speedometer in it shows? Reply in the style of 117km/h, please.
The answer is 60km/h
